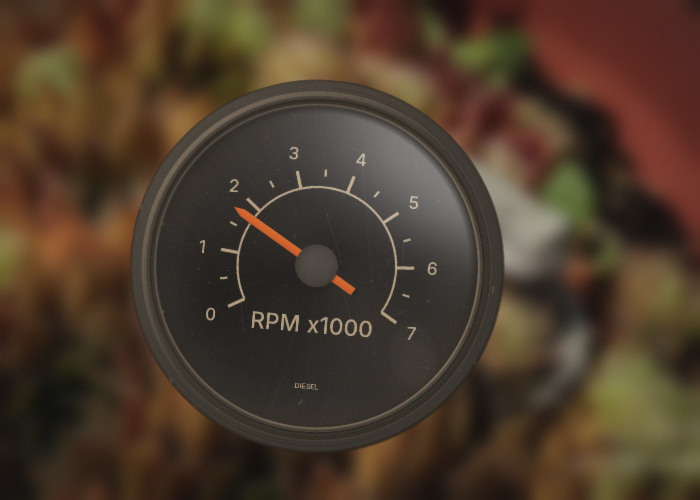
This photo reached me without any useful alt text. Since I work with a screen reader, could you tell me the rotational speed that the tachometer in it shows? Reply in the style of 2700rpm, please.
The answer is 1750rpm
